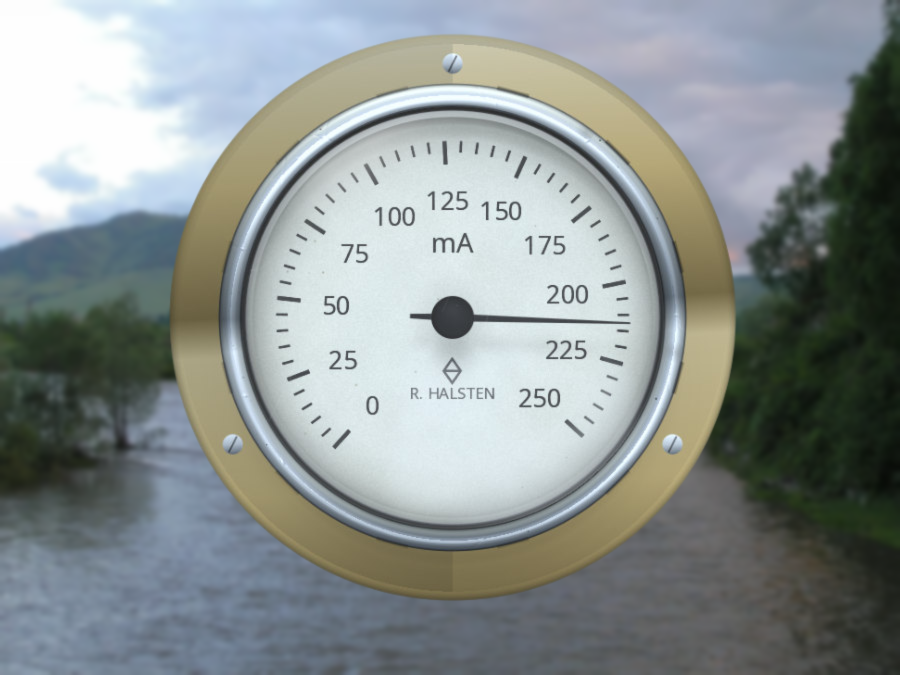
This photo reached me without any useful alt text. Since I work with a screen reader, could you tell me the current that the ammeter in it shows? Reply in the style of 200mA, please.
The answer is 212.5mA
